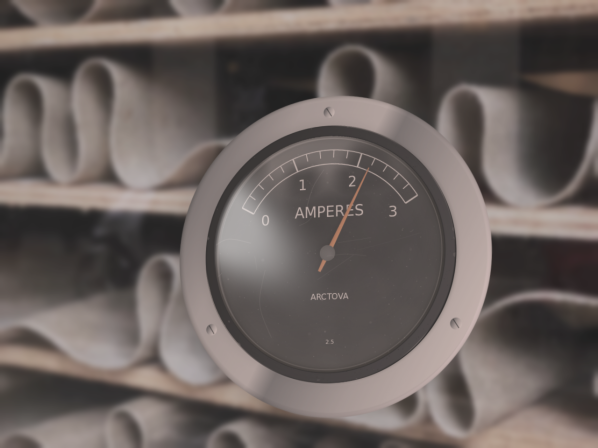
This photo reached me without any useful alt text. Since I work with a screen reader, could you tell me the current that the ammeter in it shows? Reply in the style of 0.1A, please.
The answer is 2.2A
